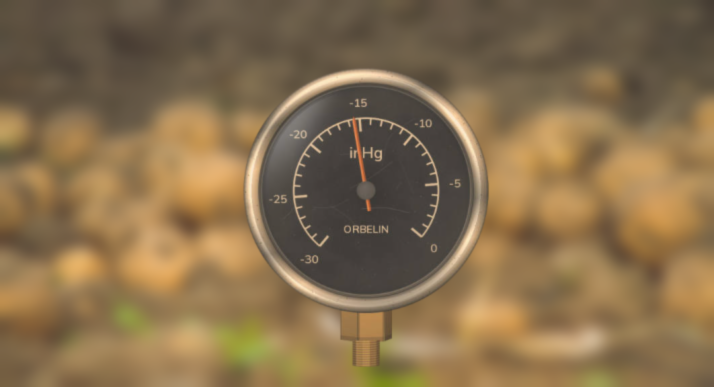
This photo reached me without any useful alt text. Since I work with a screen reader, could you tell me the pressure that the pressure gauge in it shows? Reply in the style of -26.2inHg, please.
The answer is -15.5inHg
